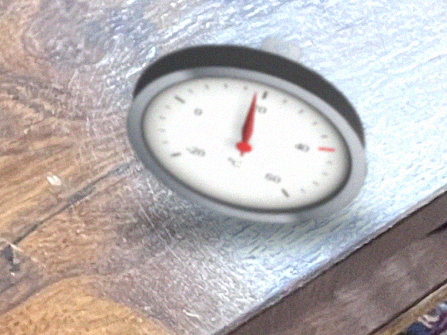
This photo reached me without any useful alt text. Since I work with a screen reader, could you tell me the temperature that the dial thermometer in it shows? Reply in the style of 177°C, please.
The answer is 18°C
